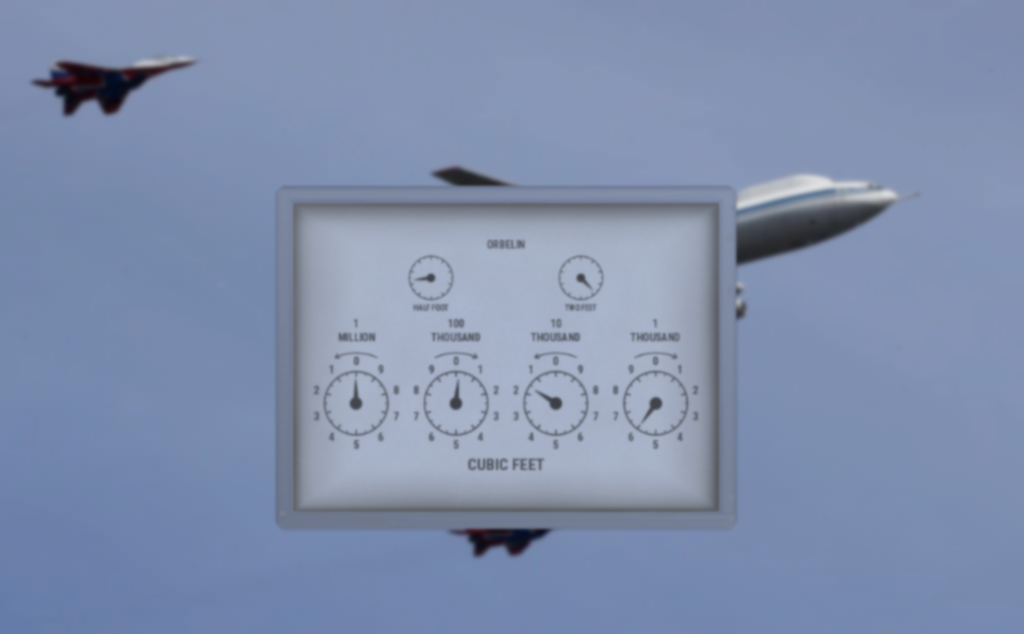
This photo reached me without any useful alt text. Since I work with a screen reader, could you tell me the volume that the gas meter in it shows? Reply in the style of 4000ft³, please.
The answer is 1600ft³
